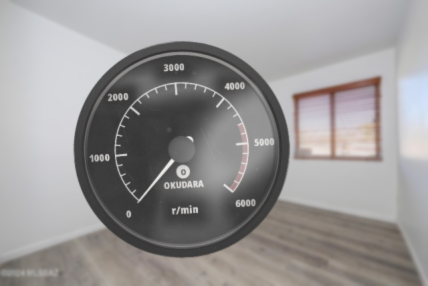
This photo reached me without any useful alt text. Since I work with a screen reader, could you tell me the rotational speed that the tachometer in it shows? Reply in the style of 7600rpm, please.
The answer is 0rpm
